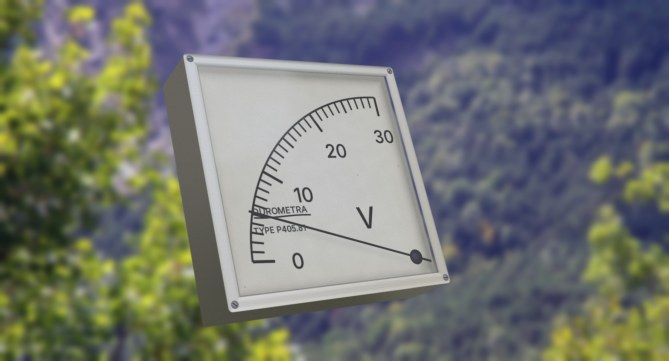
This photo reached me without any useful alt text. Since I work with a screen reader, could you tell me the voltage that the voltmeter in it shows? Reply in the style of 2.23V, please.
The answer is 5V
